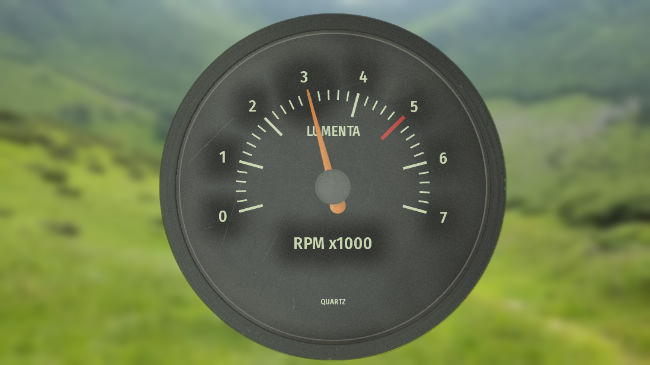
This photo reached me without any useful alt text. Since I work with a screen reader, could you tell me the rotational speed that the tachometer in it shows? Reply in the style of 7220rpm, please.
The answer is 3000rpm
